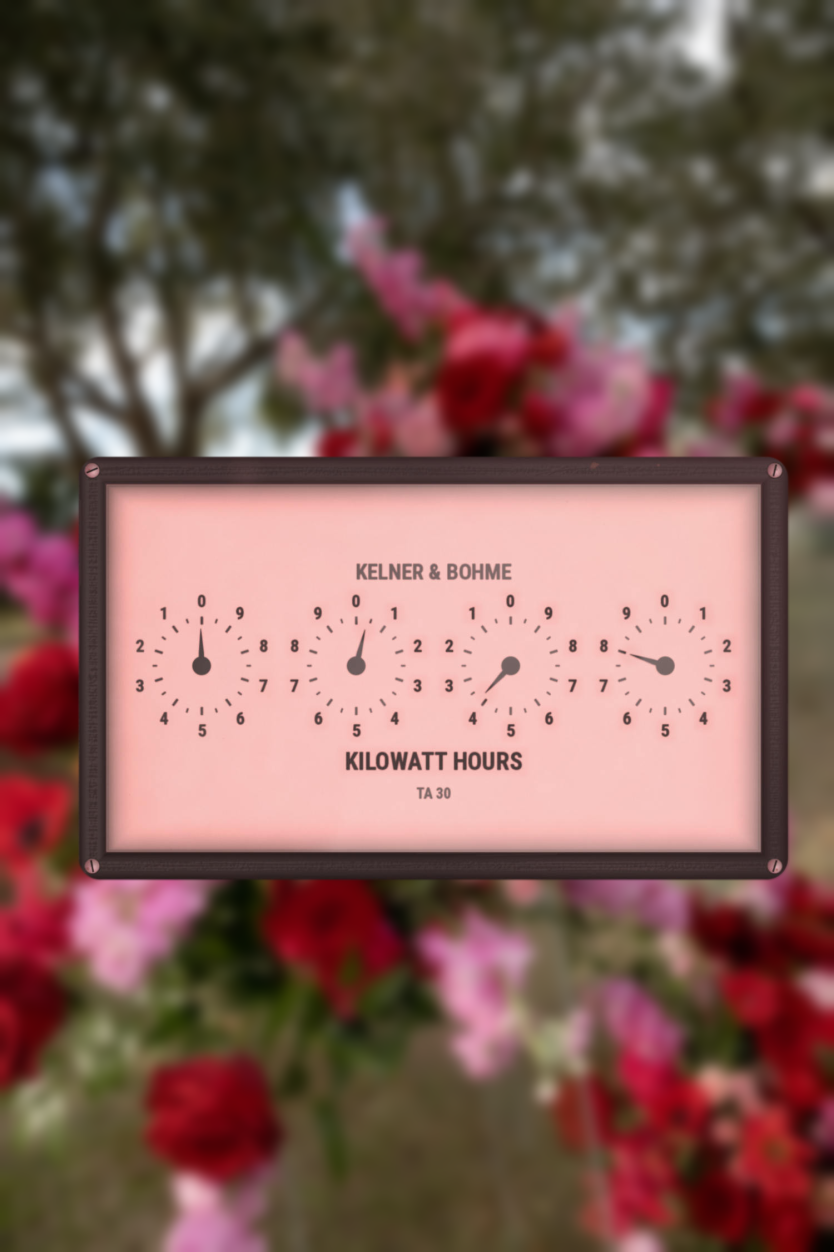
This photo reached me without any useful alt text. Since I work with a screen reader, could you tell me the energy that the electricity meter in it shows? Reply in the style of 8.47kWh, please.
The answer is 38kWh
